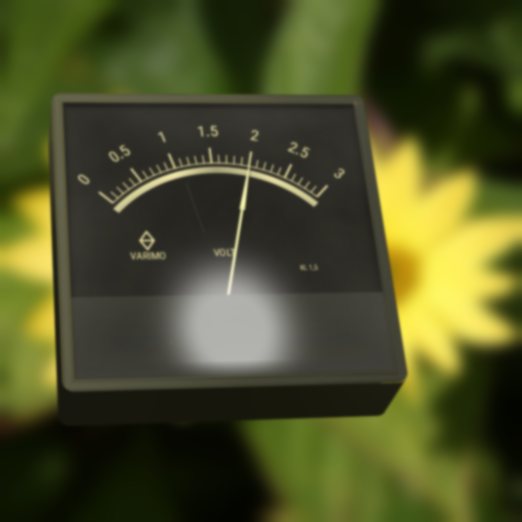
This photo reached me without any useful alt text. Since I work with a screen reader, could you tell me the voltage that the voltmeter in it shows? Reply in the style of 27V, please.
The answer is 2V
